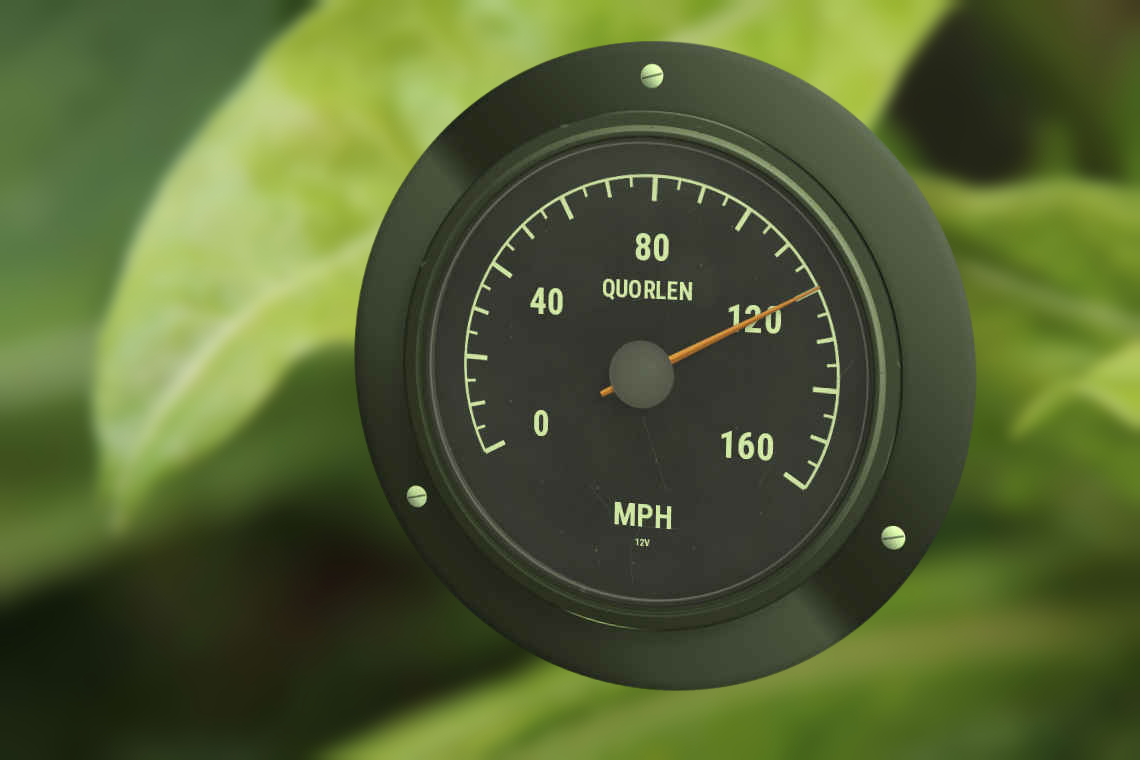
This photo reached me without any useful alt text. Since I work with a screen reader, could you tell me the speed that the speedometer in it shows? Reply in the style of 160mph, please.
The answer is 120mph
